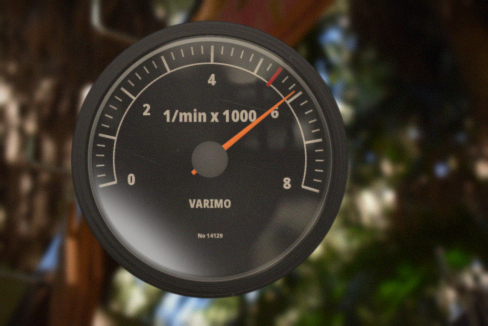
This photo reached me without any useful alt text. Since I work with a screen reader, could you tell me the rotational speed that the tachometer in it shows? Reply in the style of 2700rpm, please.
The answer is 5900rpm
